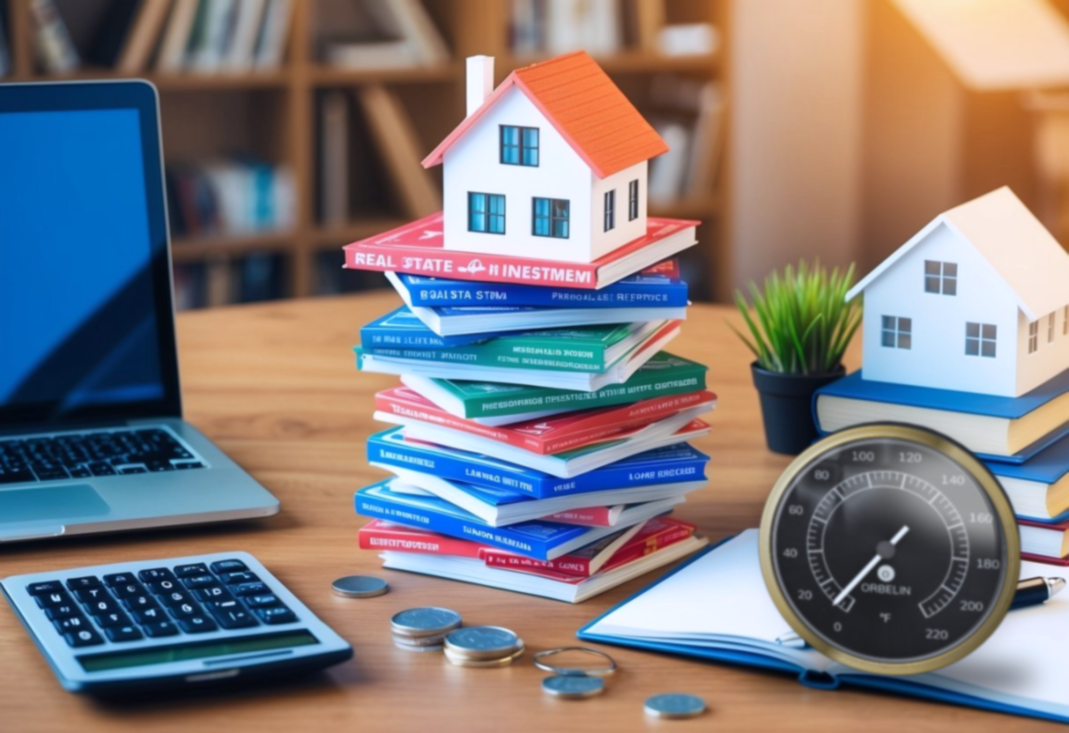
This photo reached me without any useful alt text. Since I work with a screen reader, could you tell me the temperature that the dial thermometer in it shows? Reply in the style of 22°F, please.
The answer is 8°F
